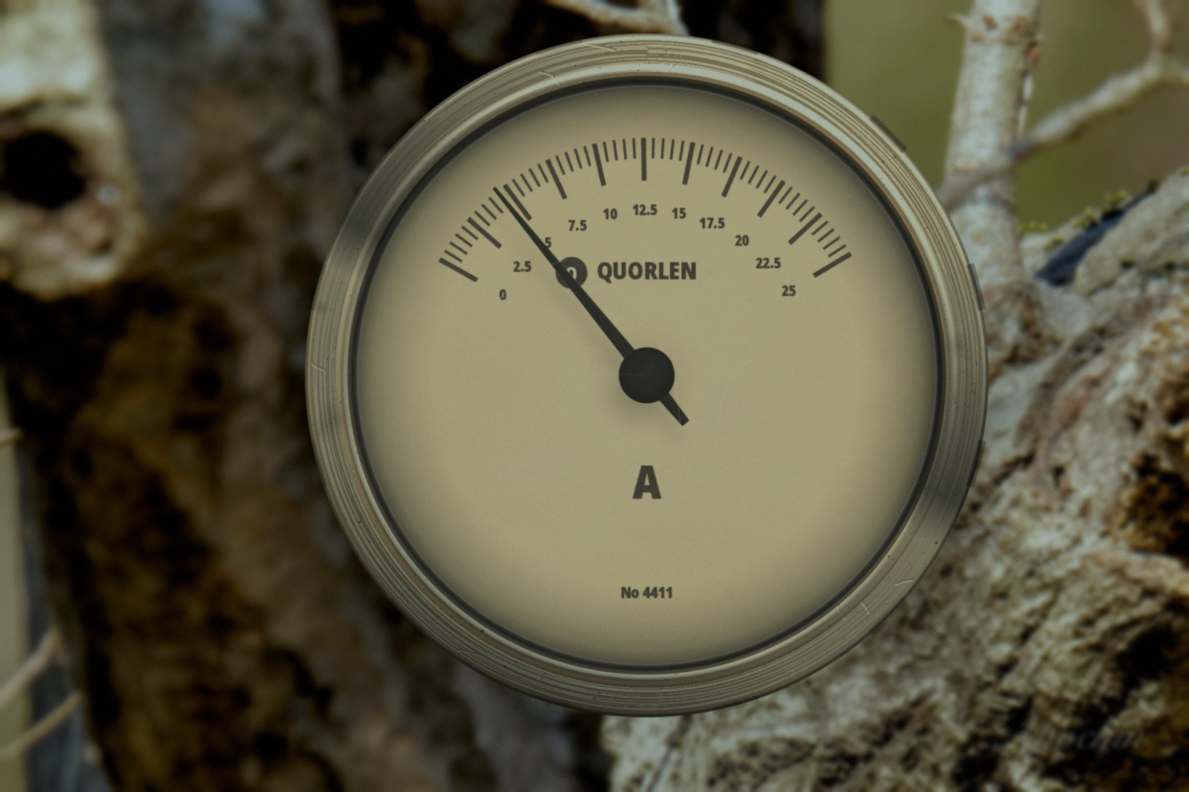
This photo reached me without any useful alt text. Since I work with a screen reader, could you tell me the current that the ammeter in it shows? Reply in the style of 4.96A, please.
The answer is 4.5A
